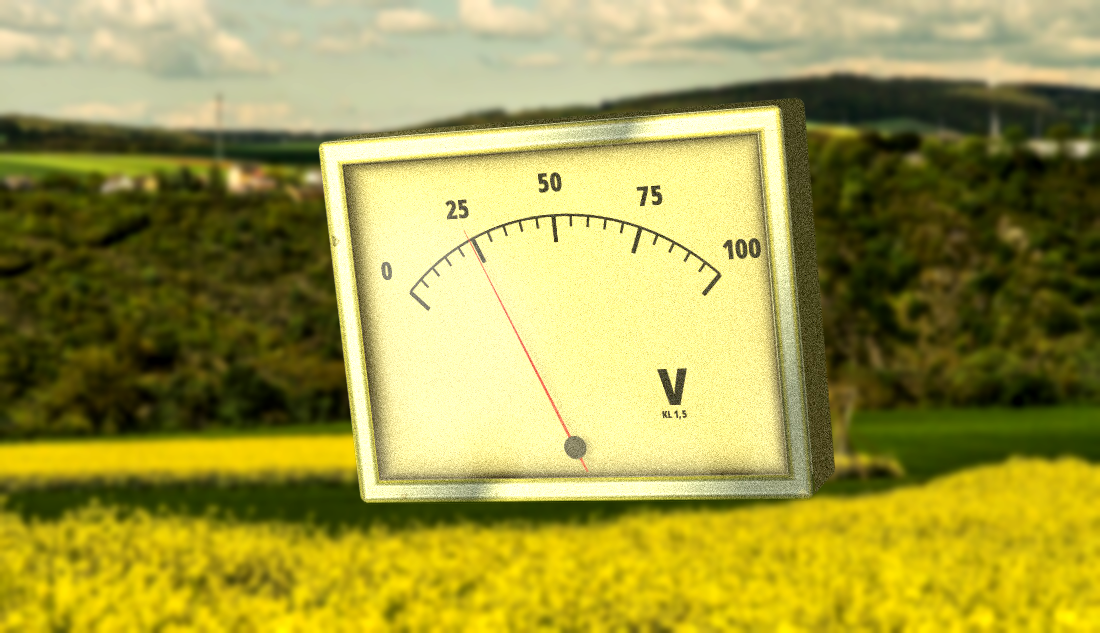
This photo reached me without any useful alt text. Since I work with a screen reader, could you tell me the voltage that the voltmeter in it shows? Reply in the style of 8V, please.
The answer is 25V
